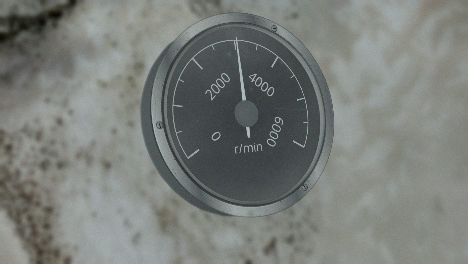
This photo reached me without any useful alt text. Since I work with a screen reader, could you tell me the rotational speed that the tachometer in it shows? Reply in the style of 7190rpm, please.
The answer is 3000rpm
